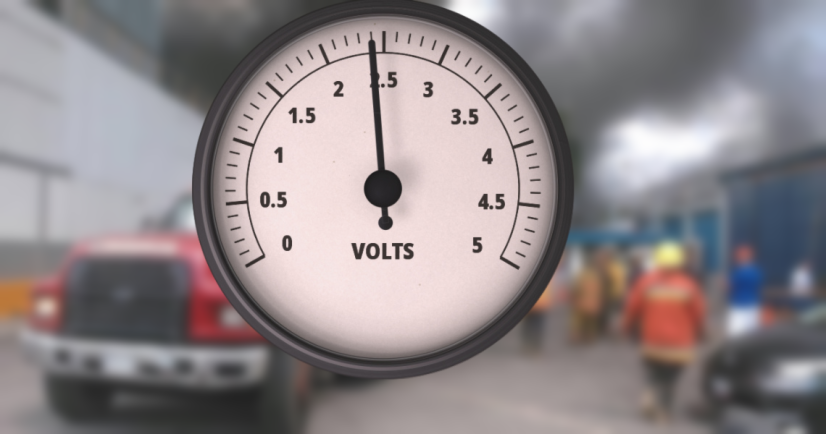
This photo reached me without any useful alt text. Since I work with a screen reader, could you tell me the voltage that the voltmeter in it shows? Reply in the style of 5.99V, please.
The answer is 2.4V
